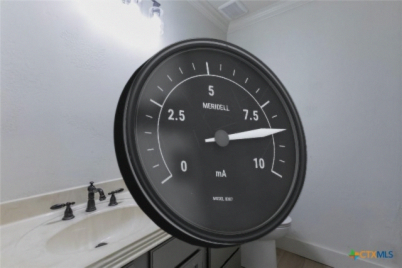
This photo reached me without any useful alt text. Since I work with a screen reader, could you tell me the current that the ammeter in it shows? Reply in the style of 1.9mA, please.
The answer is 8.5mA
